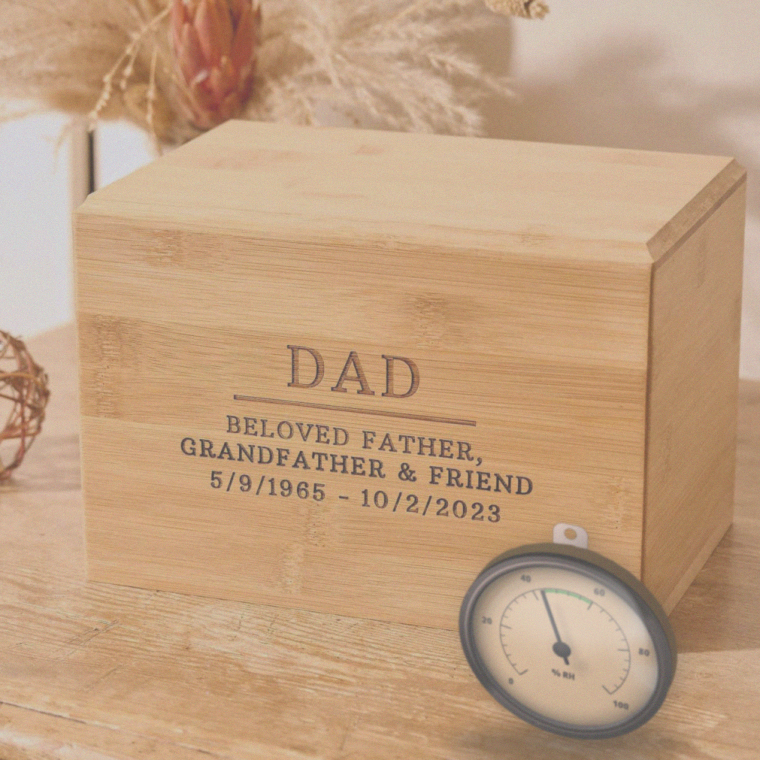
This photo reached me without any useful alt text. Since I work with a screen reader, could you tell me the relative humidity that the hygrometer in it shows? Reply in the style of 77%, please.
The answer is 44%
